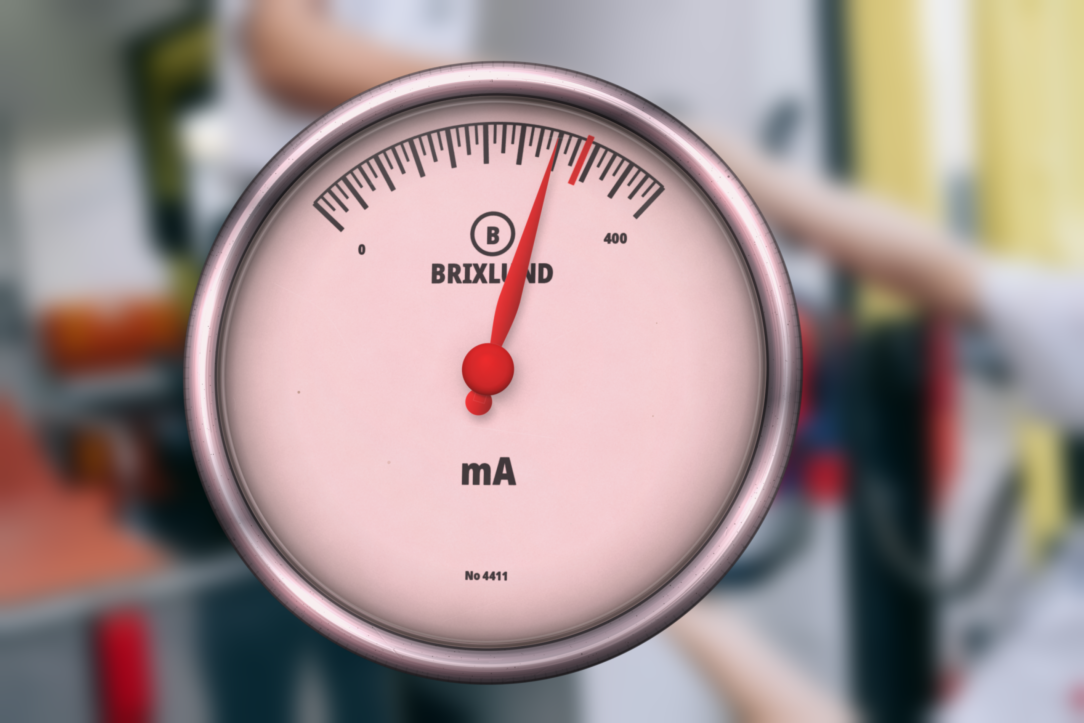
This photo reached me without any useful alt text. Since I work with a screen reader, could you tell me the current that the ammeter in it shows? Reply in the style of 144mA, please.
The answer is 280mA
